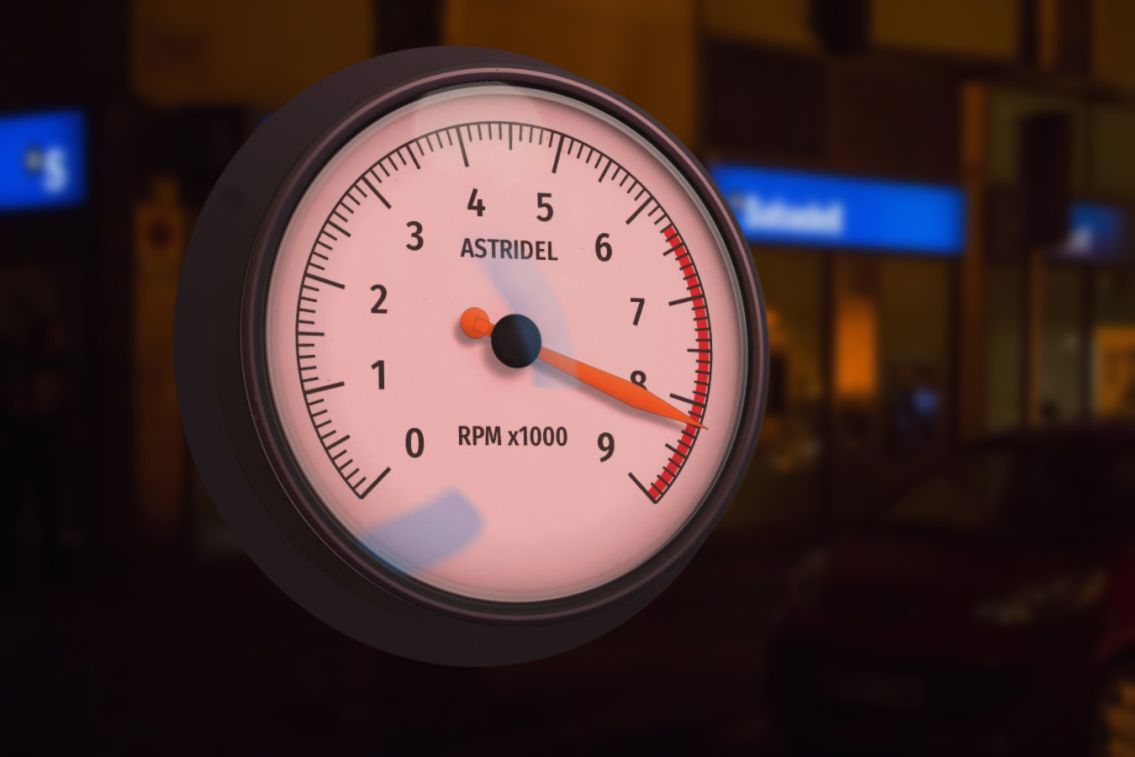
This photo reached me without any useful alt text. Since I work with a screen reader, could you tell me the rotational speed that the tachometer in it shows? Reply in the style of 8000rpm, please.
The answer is 8200rpm
